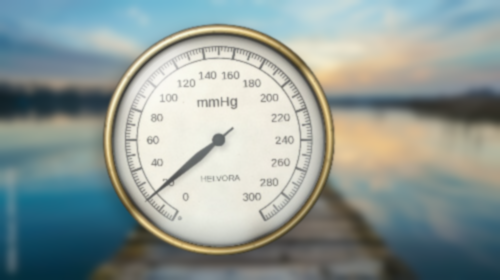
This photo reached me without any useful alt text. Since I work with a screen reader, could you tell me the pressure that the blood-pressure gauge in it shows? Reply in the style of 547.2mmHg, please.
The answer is 20mmHg
